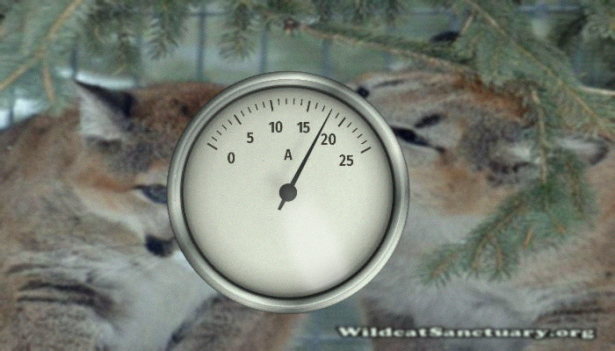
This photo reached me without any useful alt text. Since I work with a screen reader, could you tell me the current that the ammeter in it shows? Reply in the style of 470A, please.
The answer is 18A
